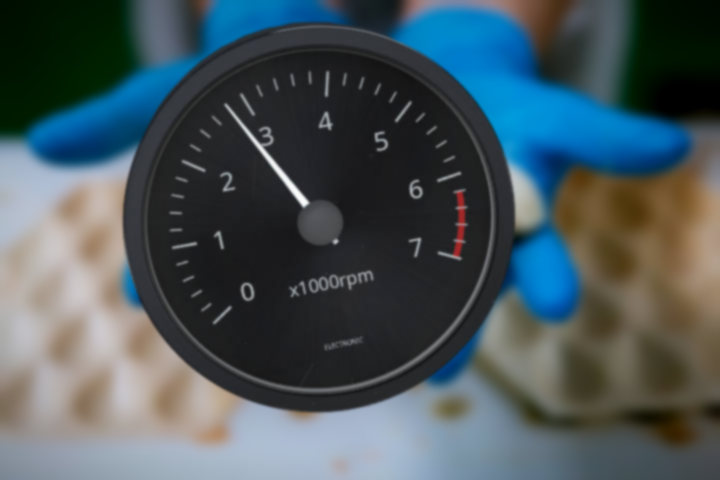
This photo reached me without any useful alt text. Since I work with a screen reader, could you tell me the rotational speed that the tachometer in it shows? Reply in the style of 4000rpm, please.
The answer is 2800rpm
